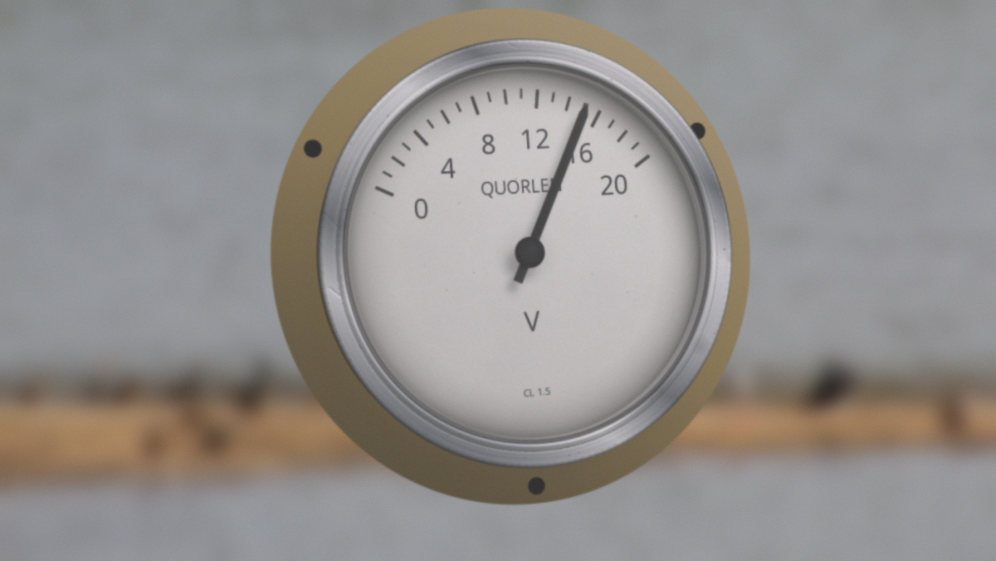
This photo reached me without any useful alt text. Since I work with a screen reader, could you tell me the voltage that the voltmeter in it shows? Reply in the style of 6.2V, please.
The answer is 15V
